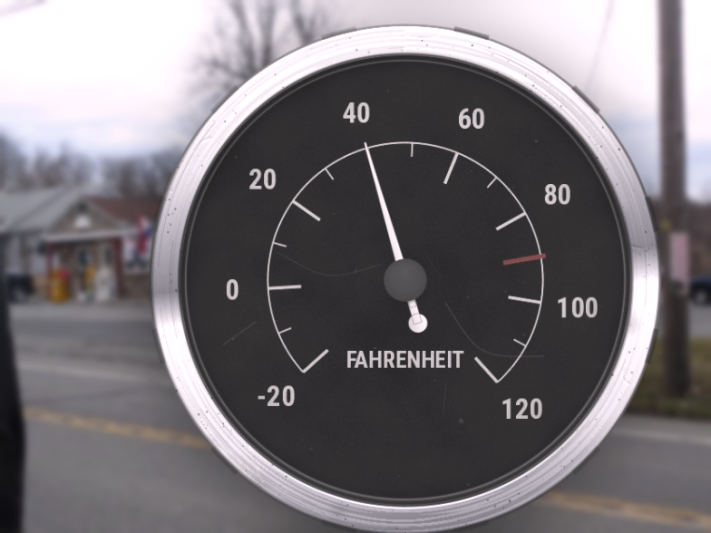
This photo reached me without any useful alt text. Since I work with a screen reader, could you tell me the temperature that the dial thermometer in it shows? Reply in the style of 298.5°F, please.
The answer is 40°F
